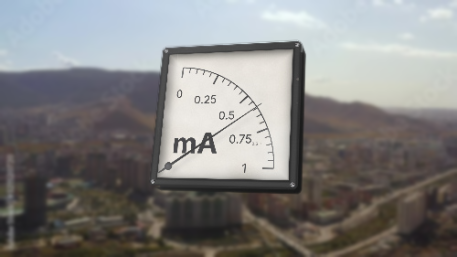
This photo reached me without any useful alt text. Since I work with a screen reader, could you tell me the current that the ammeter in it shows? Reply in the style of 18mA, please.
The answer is 0.6mA
